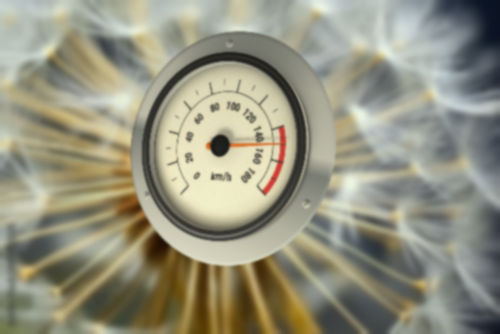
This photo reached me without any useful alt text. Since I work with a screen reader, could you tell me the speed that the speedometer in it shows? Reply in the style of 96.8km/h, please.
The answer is 150km/h
